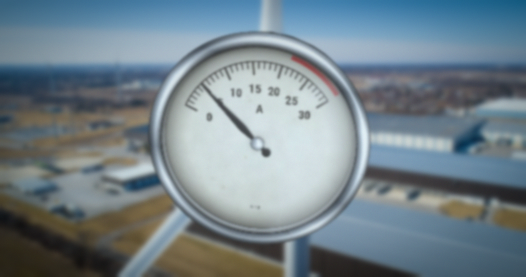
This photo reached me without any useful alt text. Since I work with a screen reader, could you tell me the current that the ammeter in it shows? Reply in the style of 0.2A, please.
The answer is 5A
